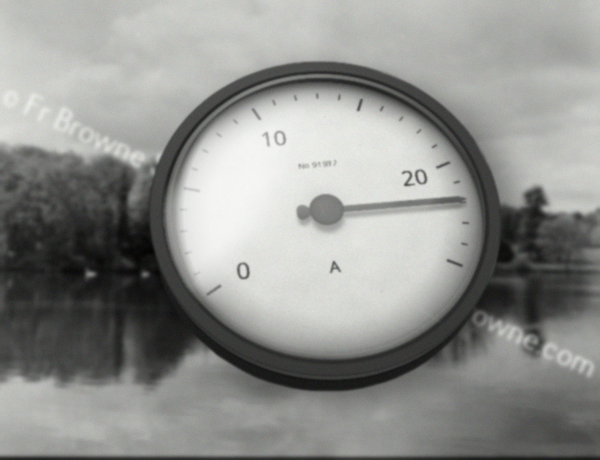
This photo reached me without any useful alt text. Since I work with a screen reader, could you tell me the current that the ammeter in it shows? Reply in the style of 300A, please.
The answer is 22A
